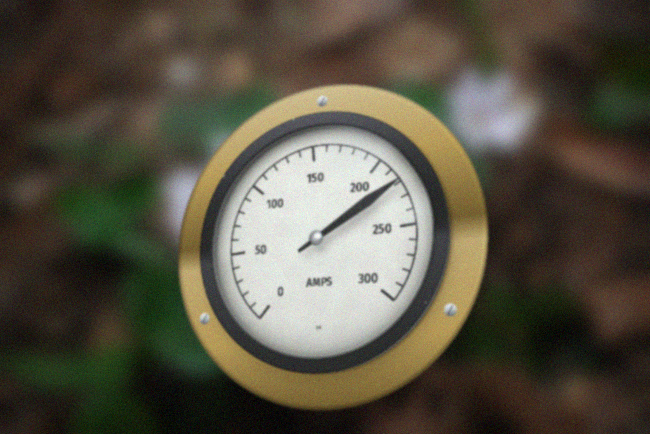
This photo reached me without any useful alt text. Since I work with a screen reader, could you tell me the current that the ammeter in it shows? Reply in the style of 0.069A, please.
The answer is 220A
